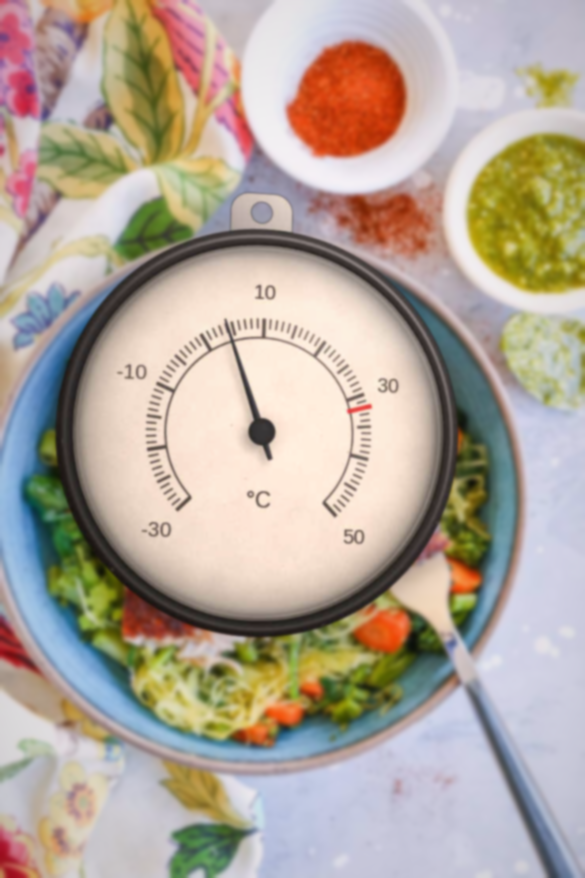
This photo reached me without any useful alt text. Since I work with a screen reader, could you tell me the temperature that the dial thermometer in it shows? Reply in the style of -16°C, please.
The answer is 4°C
